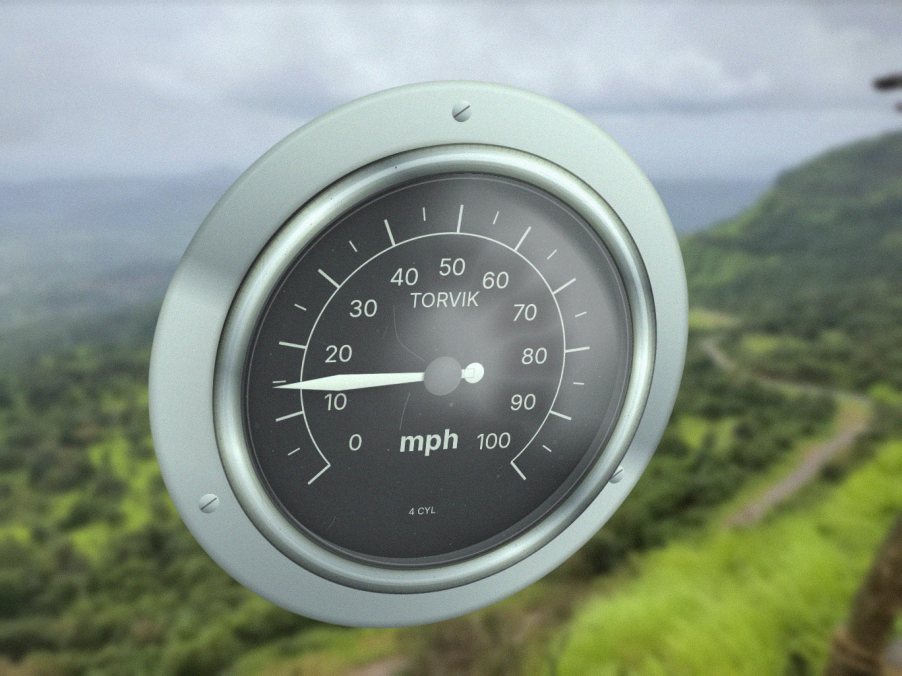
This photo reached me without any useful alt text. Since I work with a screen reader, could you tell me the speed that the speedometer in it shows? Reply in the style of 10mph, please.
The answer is 15mph
